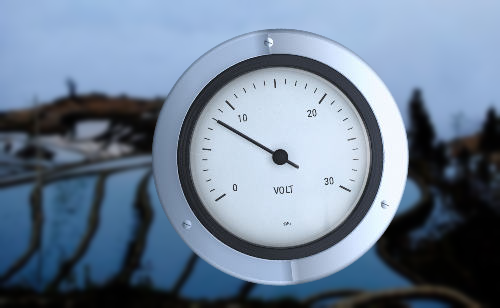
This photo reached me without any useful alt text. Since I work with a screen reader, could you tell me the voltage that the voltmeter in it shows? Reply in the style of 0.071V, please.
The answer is 8V
